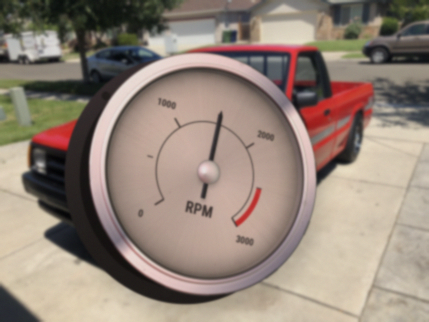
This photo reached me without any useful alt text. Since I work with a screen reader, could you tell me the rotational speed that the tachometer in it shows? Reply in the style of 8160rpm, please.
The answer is 1500rpm
